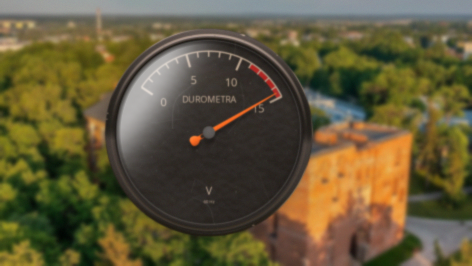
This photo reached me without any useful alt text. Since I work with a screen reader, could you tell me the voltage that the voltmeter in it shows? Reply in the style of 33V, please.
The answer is 14.5V
